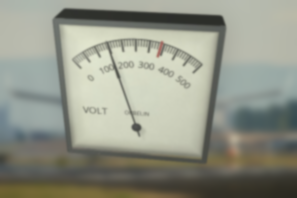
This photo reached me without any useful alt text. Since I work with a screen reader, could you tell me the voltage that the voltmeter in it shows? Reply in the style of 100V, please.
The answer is 150V
